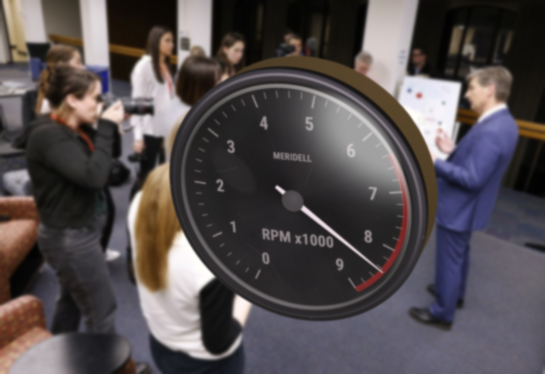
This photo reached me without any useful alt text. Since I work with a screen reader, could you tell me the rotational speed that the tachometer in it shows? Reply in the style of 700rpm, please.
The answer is 8400rpm
